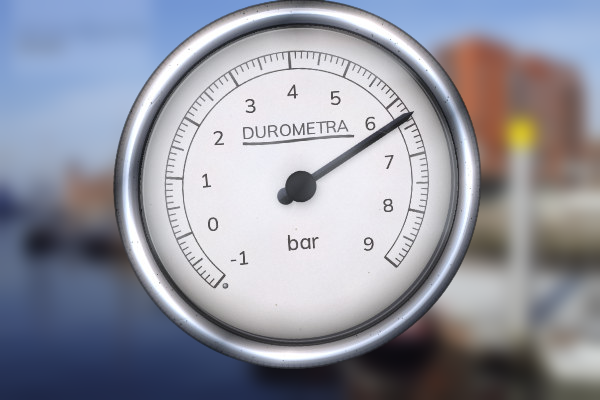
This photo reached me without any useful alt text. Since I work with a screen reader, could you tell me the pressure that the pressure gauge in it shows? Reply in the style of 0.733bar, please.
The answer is 6.3bar
